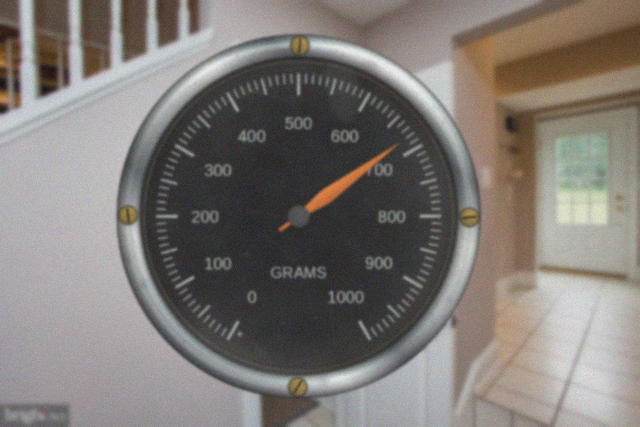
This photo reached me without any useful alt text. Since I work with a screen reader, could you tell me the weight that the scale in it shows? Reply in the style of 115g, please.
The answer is 680g
